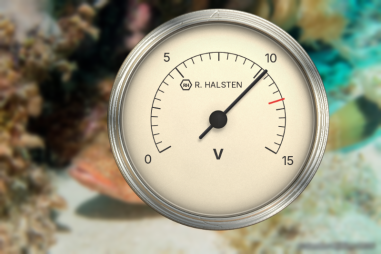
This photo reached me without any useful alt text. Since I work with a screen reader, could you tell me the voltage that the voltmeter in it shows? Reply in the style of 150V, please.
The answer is 10.25V
